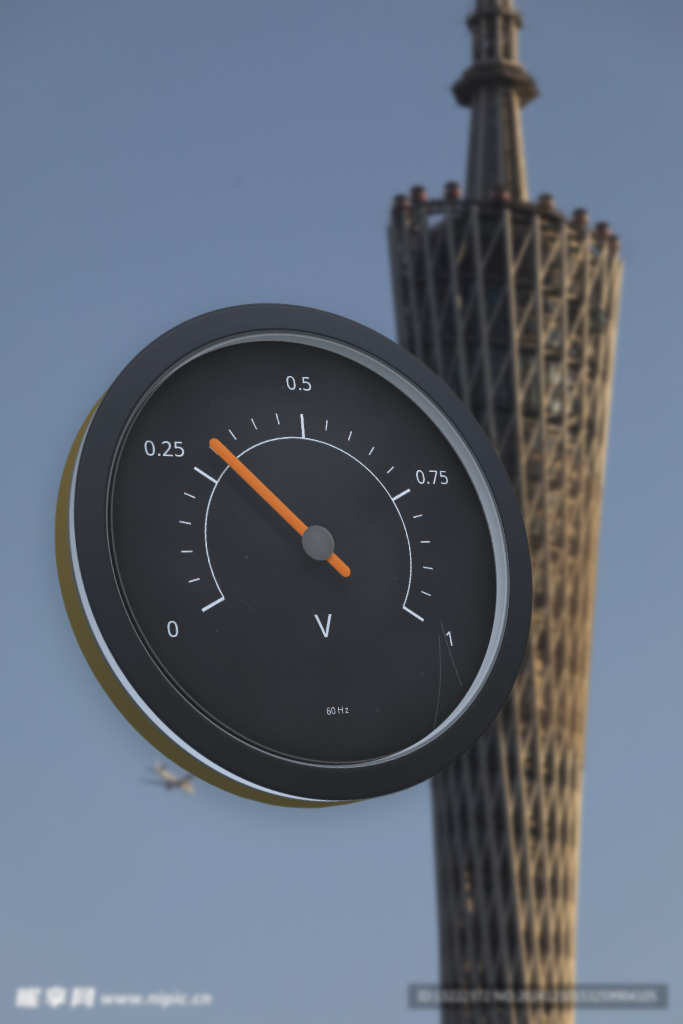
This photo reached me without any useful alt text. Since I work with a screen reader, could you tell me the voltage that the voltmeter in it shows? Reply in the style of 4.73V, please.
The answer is 0.3V
